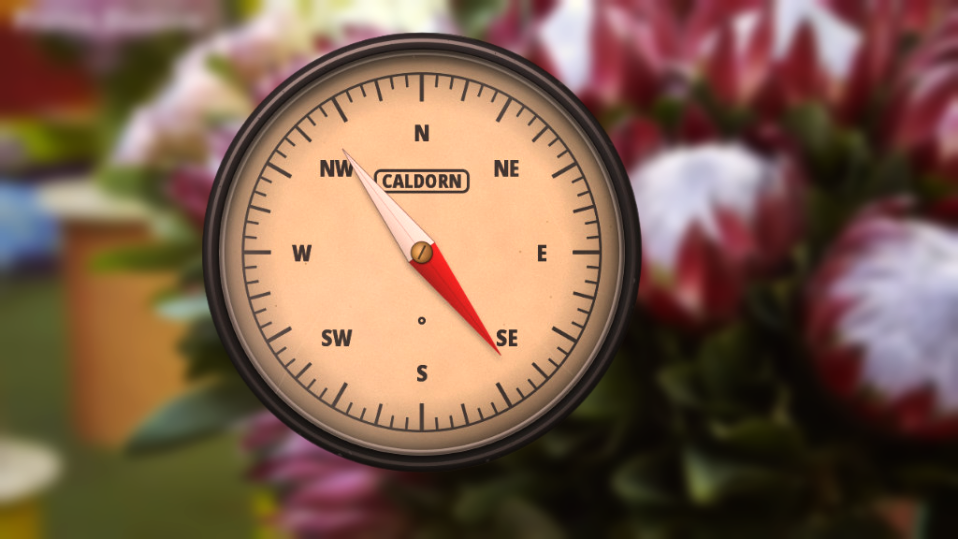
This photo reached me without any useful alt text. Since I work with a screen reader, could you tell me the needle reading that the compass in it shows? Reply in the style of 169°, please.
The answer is 142.5°
